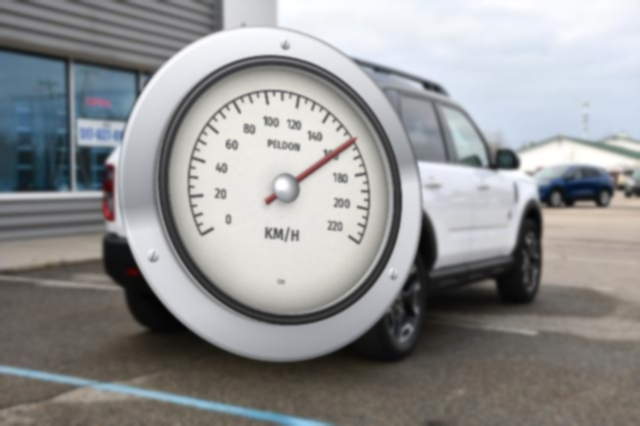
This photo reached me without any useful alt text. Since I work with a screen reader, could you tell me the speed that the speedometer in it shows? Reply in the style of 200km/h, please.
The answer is 160km/h
